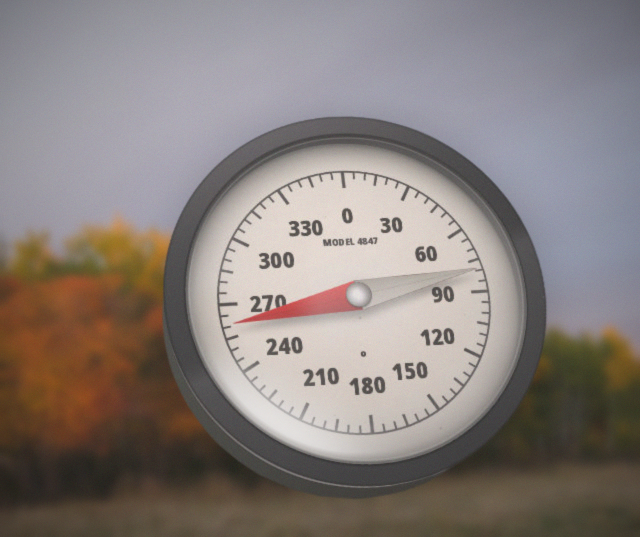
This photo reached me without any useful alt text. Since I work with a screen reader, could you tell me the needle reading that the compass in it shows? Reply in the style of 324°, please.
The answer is 260°
